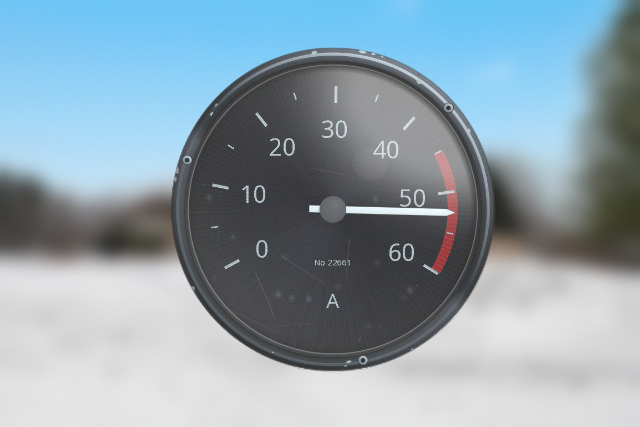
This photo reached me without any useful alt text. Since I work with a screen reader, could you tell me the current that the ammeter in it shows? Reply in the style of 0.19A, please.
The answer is 52.5A
